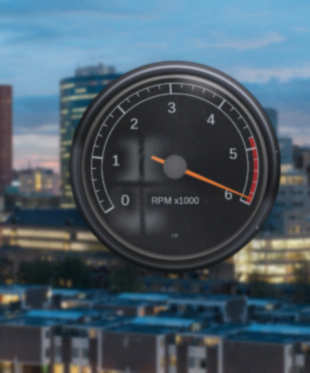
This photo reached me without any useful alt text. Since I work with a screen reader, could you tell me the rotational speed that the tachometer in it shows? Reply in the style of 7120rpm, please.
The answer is 5900rpm
